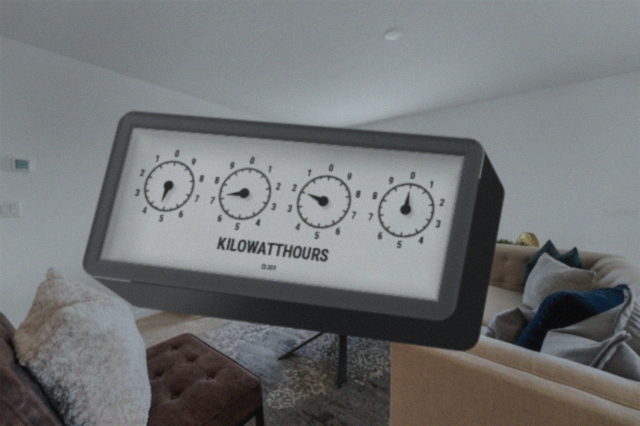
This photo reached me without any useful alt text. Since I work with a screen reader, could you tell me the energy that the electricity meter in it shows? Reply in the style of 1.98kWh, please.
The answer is 4720kWh
